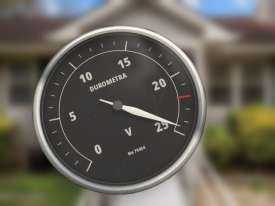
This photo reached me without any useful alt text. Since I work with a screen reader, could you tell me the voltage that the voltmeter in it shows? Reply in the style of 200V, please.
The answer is 24.5V
